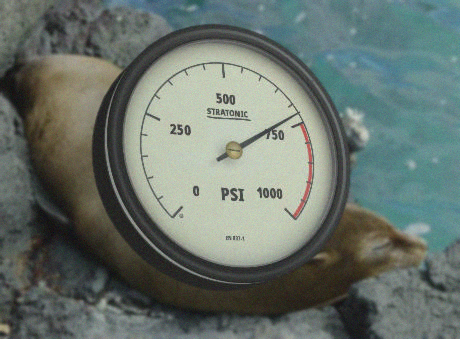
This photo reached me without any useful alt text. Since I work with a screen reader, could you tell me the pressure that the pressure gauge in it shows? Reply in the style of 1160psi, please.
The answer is 725psi
